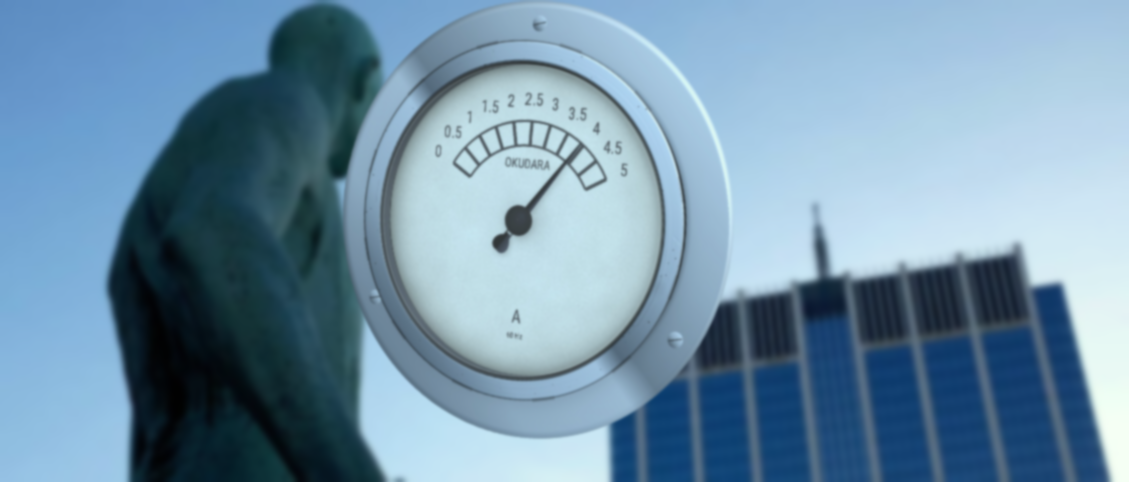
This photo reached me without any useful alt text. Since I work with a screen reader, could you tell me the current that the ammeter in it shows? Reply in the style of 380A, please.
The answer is 4A
